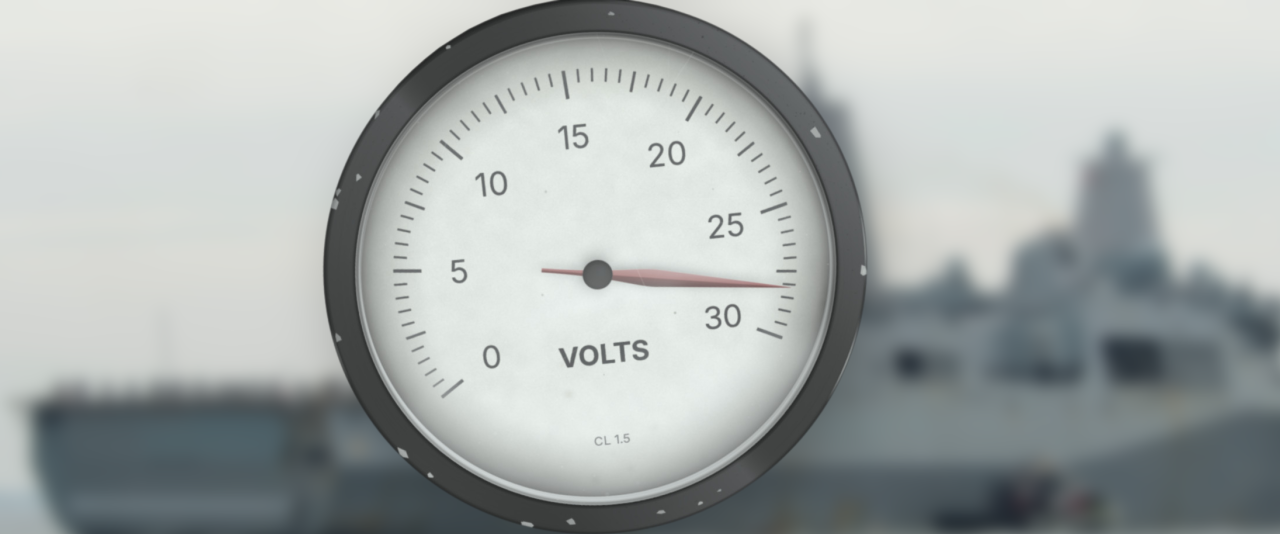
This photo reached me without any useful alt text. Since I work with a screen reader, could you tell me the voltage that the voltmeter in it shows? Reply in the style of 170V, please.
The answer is 28V
